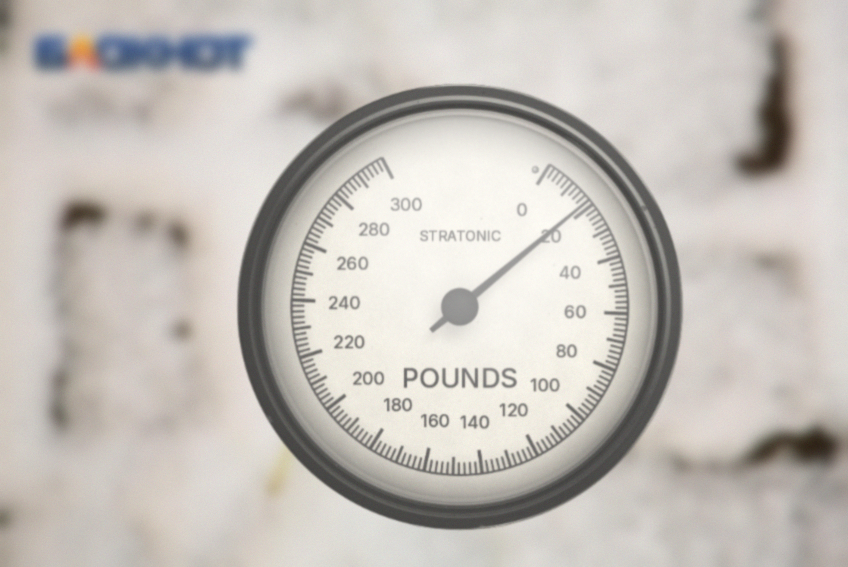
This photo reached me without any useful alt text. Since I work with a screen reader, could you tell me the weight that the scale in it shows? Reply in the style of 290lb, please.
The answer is 18lb
